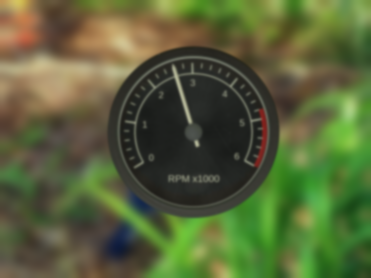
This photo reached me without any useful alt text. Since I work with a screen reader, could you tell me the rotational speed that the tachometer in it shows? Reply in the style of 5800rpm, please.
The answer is 2600rpm
